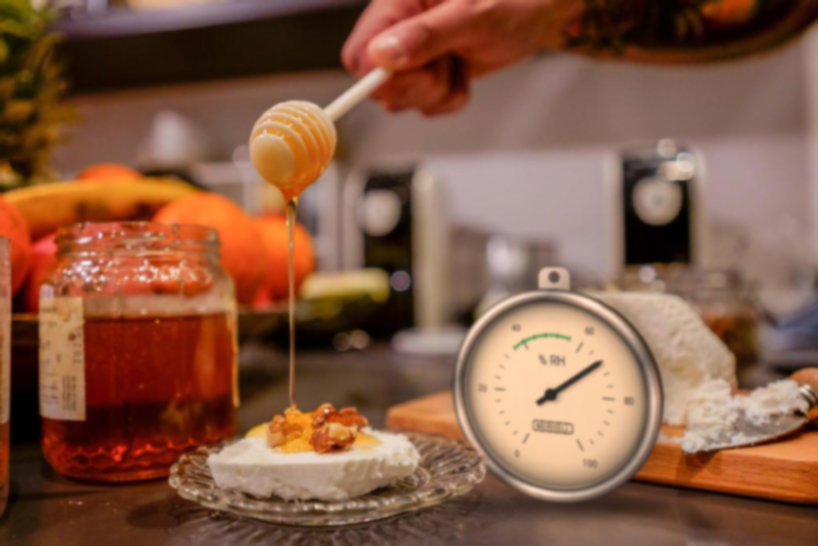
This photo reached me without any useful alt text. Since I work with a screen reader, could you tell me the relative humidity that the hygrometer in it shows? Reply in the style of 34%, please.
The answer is 68%
